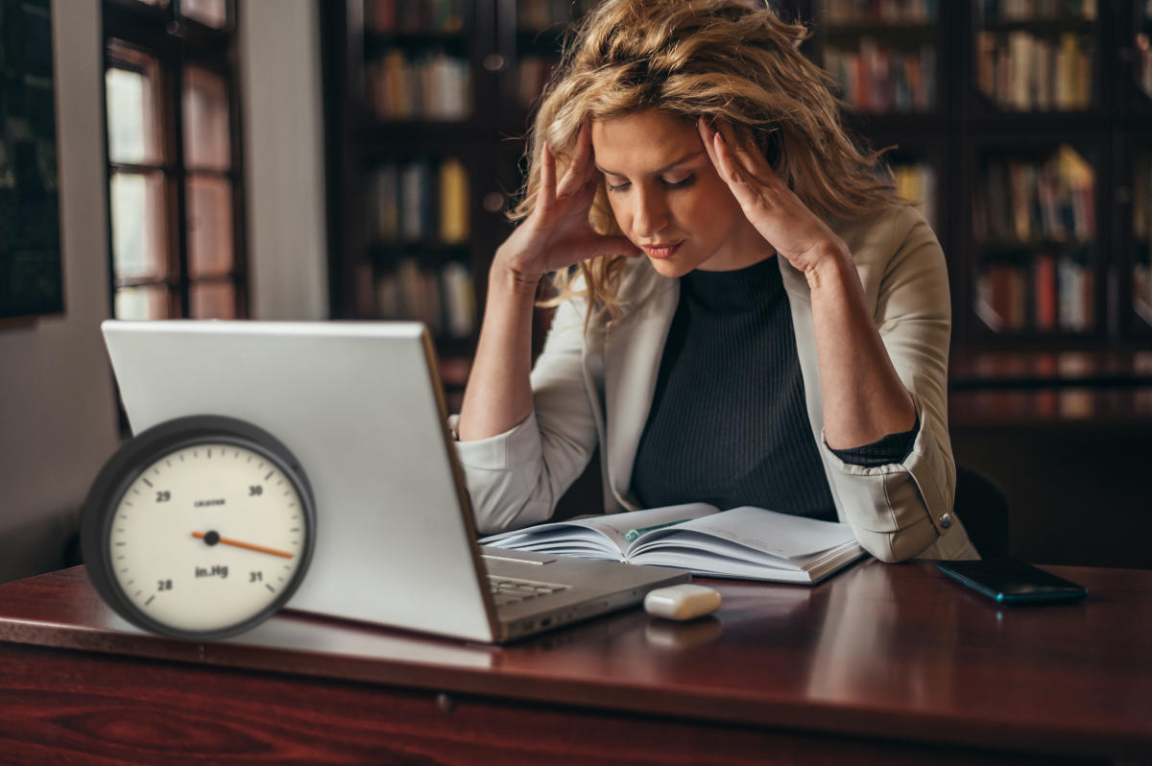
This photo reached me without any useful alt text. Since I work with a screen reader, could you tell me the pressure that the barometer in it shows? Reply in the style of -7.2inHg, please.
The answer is 30.7inHg
